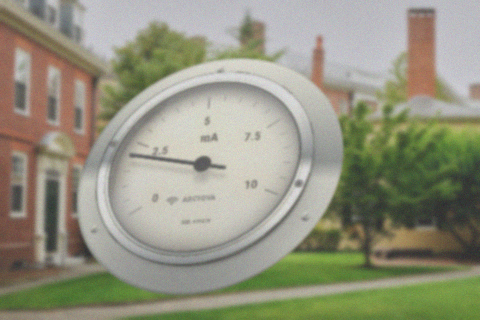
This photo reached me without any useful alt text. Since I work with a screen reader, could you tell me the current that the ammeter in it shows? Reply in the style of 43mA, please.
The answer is 2mA
